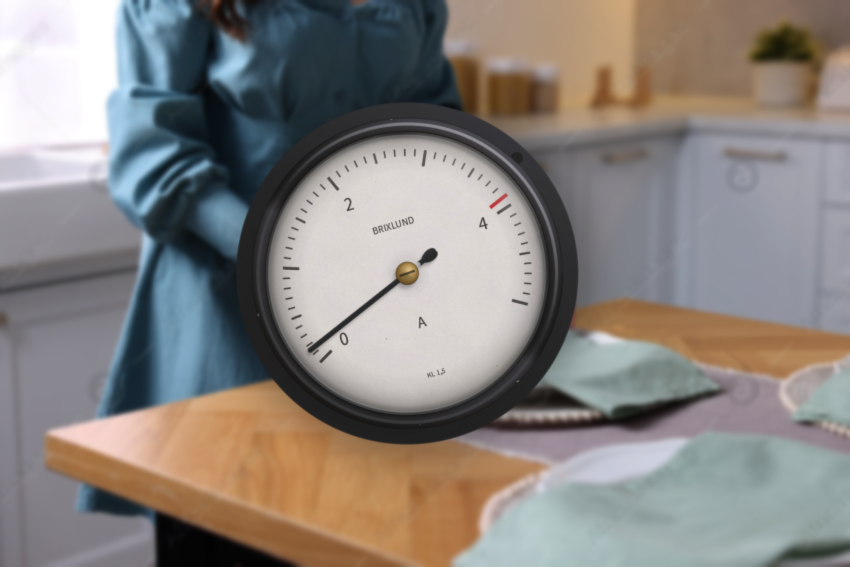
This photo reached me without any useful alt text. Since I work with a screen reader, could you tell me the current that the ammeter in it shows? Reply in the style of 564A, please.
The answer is 0.15A
